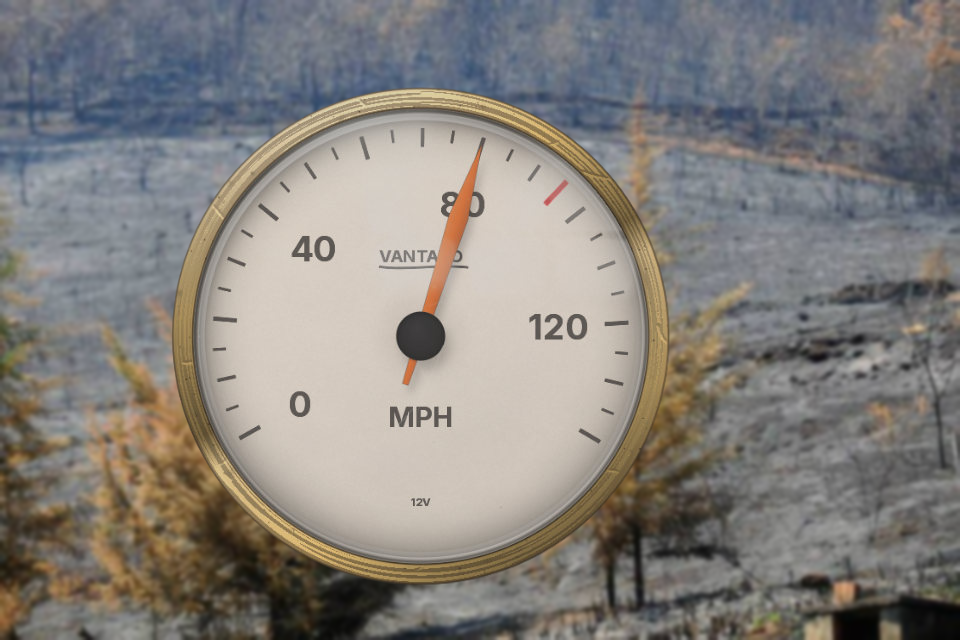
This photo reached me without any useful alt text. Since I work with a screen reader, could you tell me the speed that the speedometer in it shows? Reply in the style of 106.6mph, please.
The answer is 80mph
